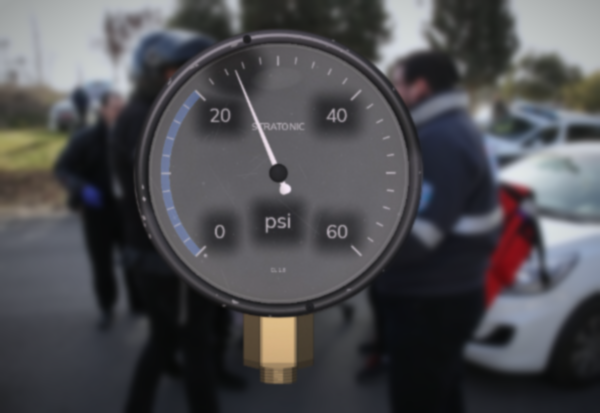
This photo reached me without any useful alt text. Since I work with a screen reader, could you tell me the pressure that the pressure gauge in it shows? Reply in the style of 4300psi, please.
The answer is 25psi
